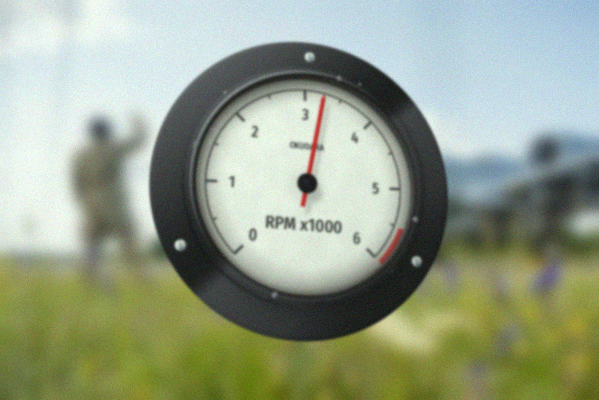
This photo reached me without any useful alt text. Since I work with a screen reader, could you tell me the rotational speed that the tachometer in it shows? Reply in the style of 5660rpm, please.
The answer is 3250rpm
